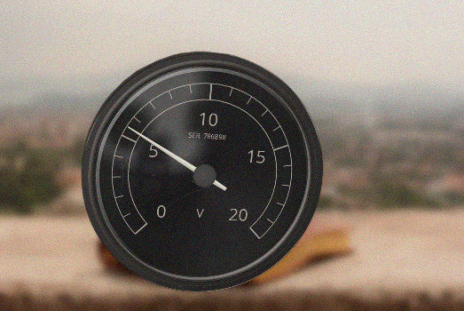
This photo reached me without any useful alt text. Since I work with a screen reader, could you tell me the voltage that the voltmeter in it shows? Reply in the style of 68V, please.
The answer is 5.5V
